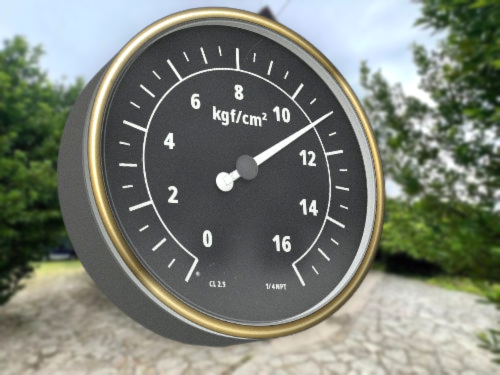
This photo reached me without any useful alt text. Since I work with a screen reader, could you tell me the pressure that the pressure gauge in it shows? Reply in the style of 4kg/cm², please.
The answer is 11kg/cm²
